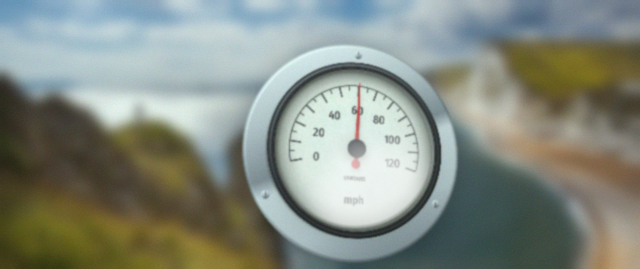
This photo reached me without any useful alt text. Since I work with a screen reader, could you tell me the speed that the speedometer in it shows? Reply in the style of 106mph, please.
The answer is 60mph
